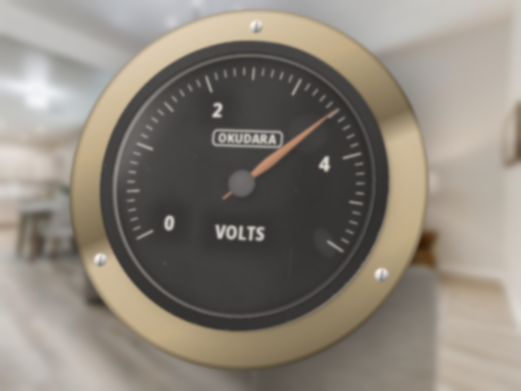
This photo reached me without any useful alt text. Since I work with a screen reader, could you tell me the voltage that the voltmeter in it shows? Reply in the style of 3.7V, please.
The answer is 3.5V
